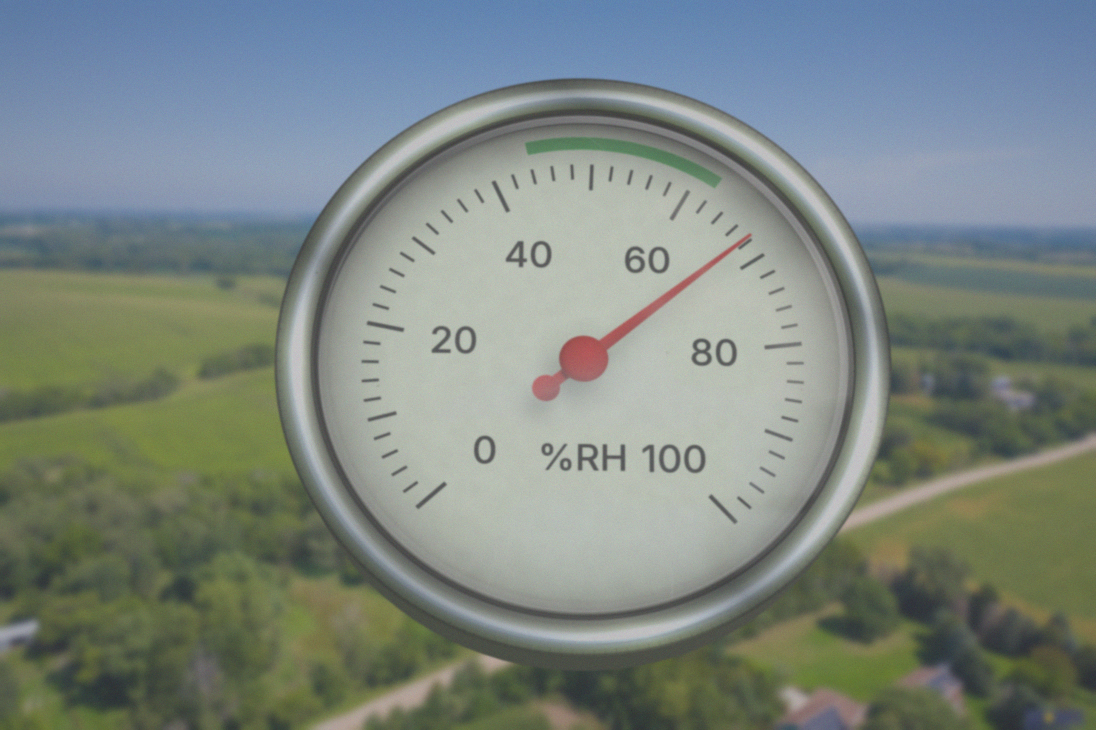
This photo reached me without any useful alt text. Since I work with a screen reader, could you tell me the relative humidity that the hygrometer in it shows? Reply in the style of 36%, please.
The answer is 68%
